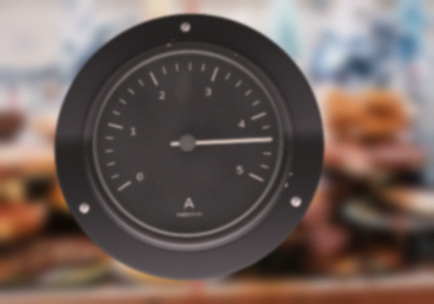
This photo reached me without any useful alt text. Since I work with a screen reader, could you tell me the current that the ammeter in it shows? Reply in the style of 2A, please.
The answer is 4.4A
